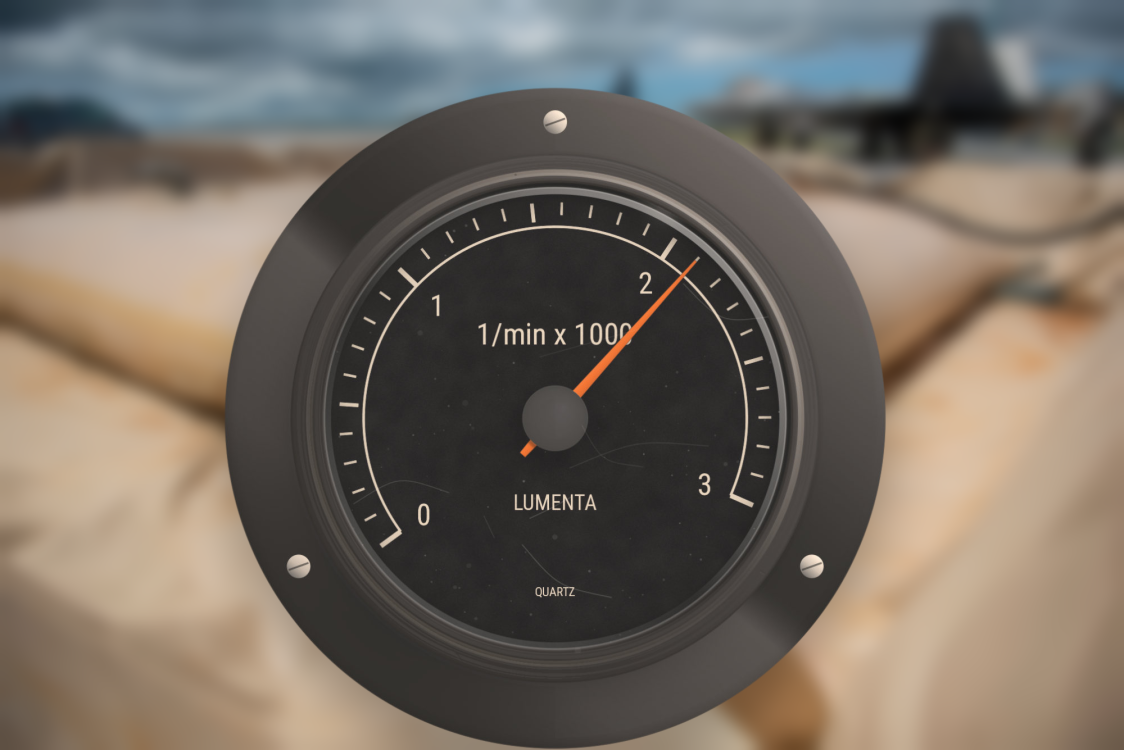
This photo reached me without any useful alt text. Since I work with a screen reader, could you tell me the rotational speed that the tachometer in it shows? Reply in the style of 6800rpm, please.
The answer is 2100rpm
